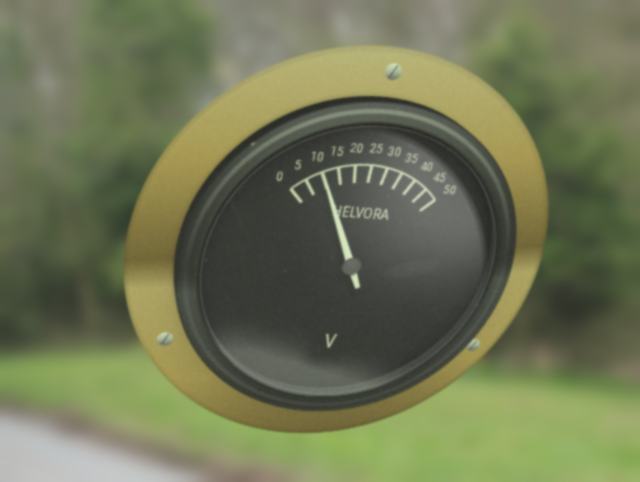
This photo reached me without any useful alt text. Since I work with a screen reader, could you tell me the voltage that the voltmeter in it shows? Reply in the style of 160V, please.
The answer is 10V
